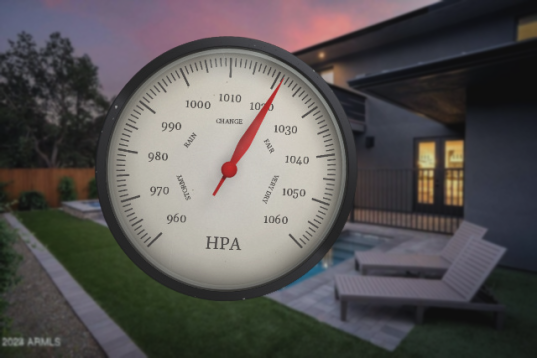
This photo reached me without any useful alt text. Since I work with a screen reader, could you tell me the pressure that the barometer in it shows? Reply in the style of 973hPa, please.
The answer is 1021hPa
